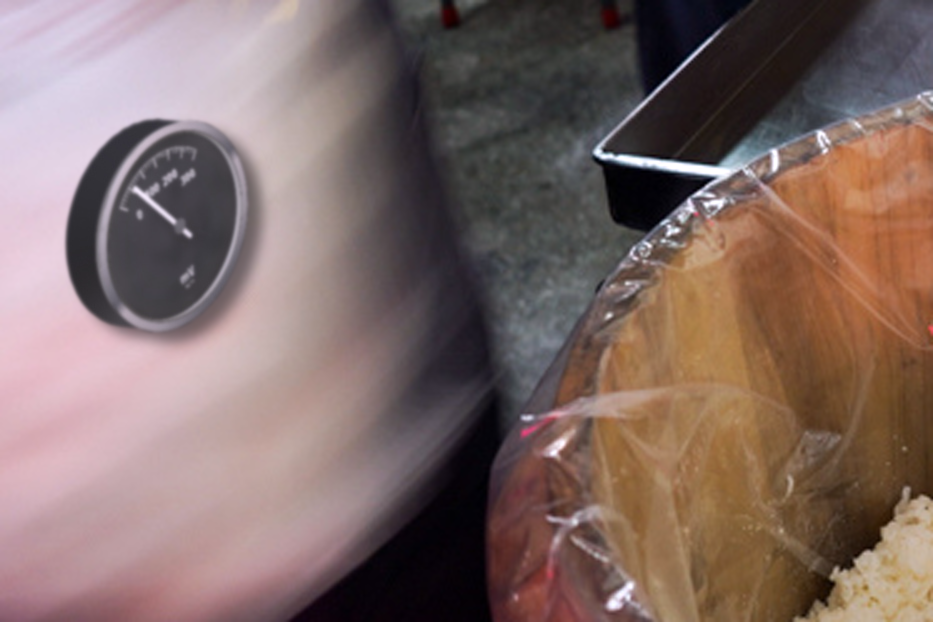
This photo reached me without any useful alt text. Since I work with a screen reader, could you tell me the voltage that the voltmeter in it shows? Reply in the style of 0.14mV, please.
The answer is 50mV
